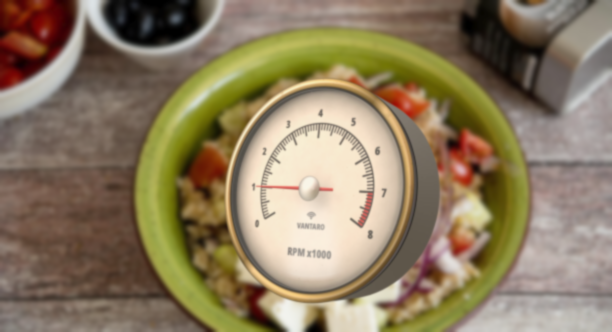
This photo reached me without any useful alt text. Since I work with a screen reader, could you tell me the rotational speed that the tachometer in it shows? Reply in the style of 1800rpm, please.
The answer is 1000rpm
